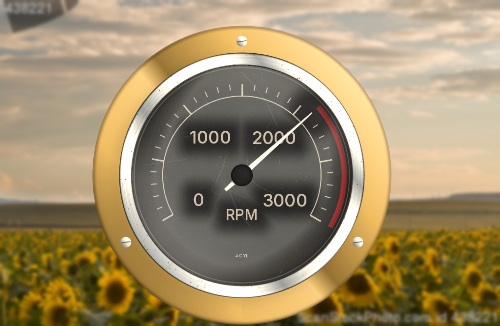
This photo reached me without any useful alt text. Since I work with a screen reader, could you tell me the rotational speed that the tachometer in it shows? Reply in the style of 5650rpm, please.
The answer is 2100rpm
